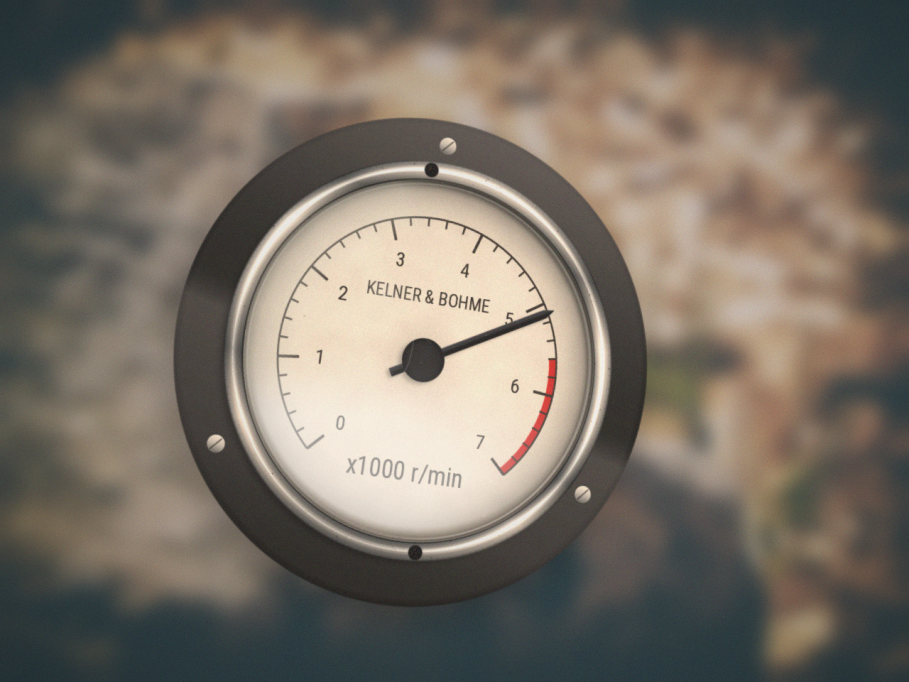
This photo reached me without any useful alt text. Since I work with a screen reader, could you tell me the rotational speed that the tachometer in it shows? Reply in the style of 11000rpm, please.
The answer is 5100rpm
